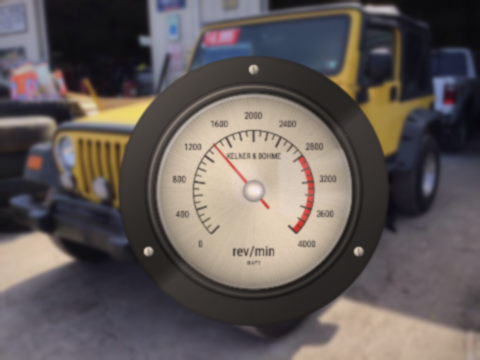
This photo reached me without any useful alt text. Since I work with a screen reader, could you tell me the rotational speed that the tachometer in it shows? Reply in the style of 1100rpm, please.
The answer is 1400rpm
